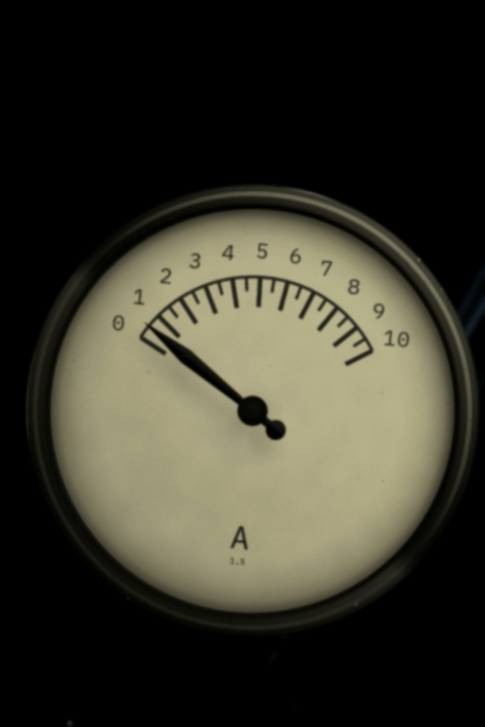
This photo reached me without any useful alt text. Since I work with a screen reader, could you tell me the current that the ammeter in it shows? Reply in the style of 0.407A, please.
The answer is 0.5A
